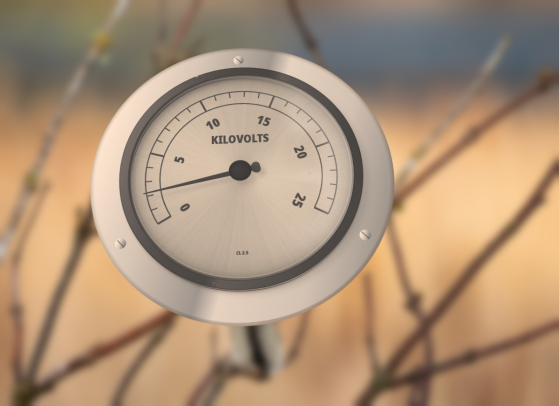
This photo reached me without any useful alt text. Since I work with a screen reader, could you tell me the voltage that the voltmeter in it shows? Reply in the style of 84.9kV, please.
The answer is 2kV
